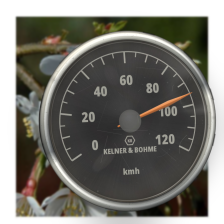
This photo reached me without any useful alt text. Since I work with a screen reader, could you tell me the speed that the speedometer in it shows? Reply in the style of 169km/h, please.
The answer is 95km/h
